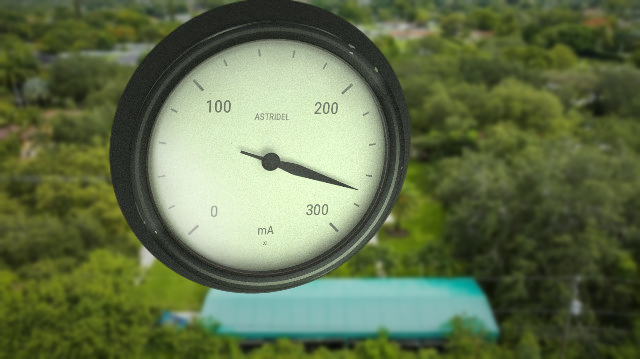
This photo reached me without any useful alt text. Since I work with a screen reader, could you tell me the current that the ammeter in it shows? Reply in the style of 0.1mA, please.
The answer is 270mA
